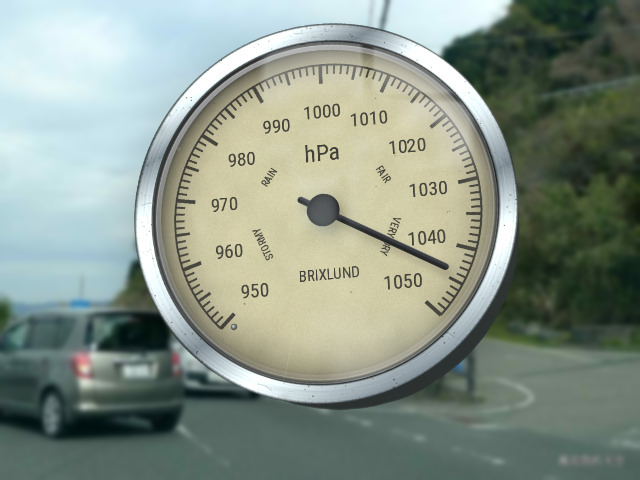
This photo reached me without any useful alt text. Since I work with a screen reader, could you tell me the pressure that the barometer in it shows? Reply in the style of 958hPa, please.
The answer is 1044hPa
